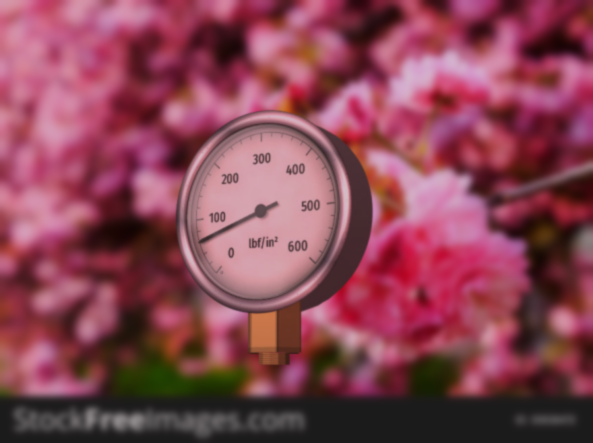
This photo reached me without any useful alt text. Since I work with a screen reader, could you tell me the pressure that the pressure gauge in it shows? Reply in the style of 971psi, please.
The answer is 60psi
